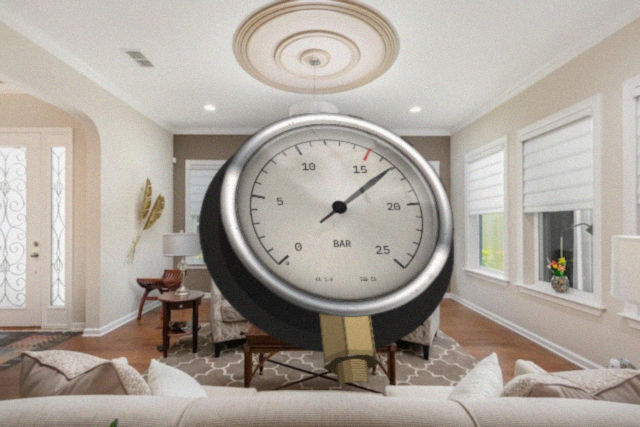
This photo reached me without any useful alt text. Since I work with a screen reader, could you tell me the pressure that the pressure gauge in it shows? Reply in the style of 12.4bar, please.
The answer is 17bar
